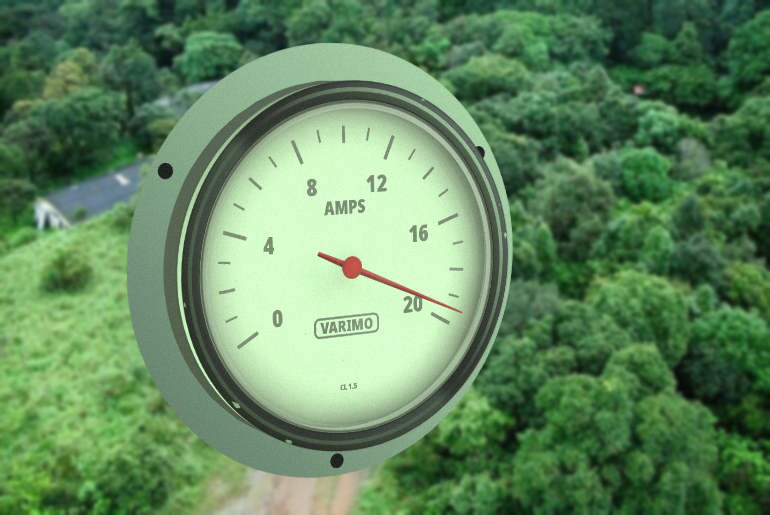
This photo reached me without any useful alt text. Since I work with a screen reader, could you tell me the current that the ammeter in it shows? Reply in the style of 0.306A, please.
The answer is 19.5A
